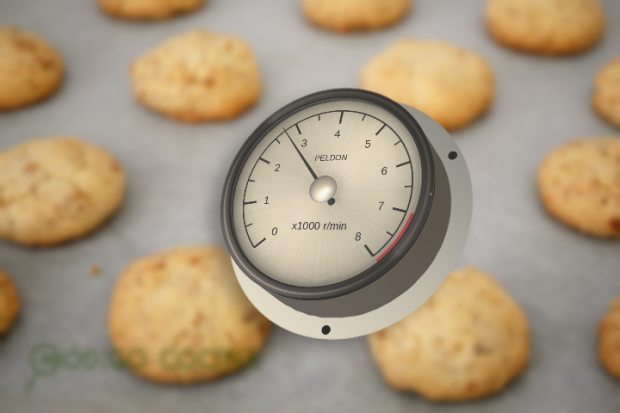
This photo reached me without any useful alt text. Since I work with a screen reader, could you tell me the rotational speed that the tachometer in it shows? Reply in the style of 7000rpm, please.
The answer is 2750rpm
